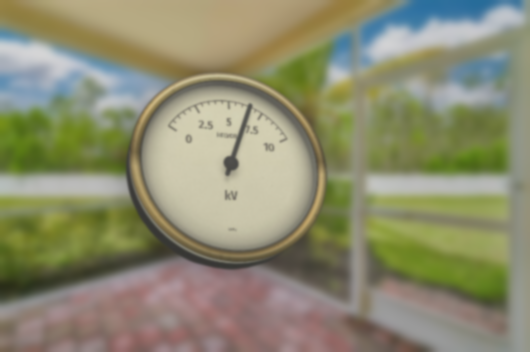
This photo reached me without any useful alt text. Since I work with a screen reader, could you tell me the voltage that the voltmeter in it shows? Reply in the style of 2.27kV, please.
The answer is 6.5kV
